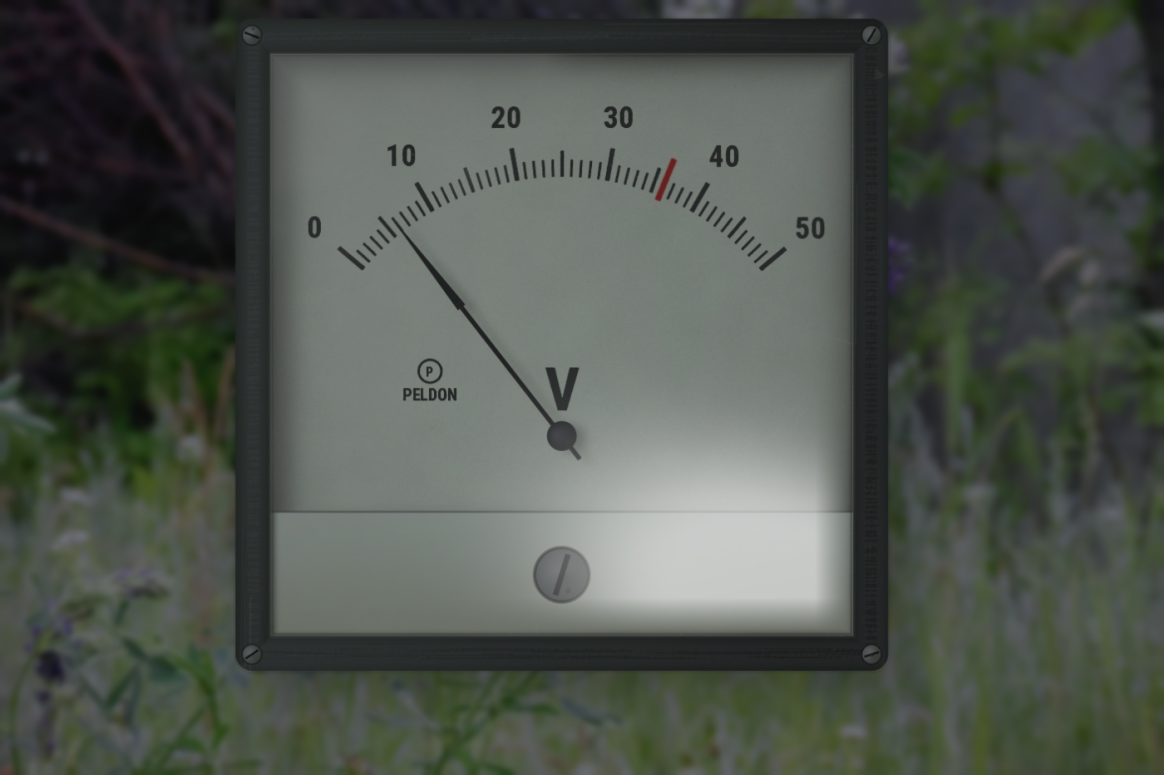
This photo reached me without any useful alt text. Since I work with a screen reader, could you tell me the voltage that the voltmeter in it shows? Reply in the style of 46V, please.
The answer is 6V
